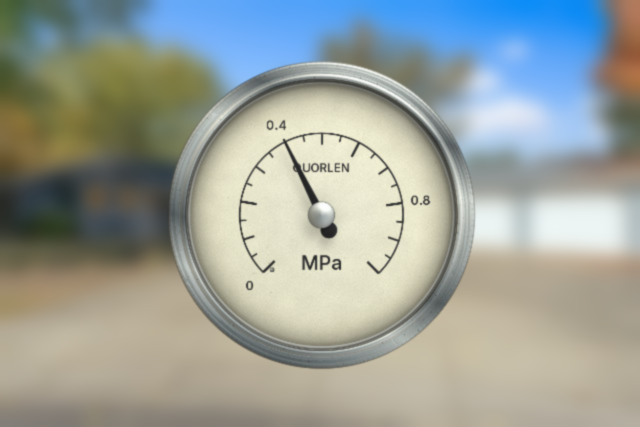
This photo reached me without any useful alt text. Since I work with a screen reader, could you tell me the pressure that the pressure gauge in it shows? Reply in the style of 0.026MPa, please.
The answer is 0.4MPa
